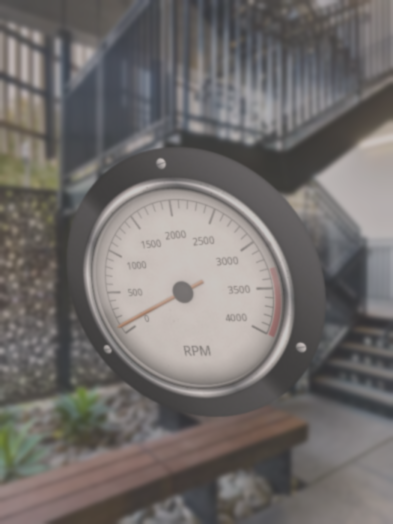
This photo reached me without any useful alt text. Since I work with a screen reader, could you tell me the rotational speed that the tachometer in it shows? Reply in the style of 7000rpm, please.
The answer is 100rpm
